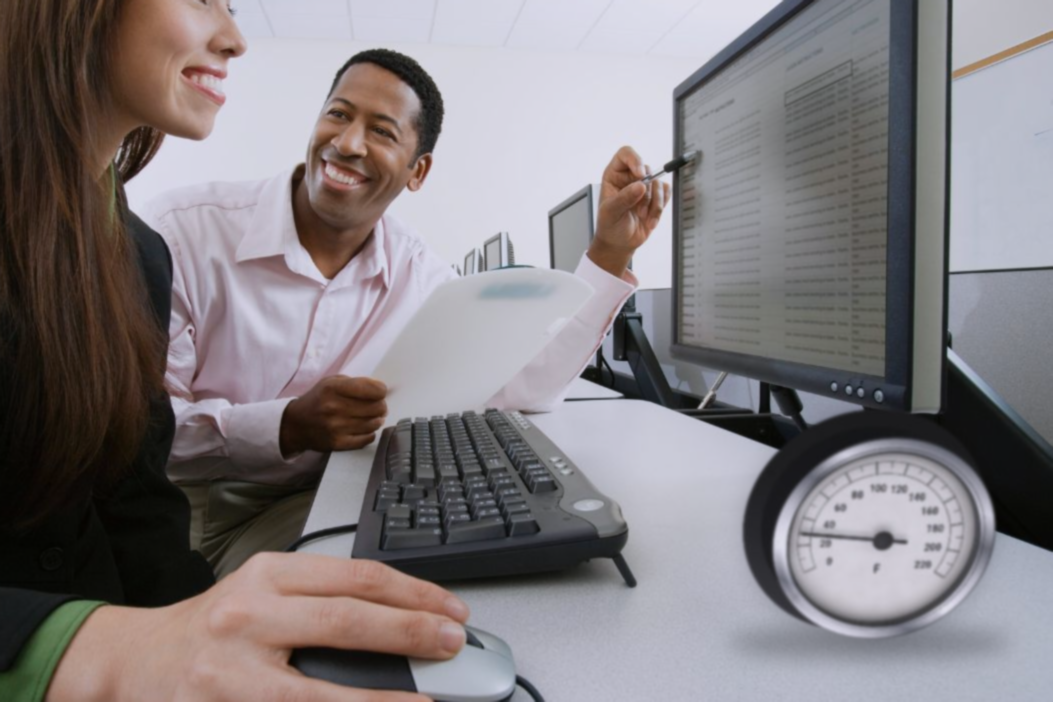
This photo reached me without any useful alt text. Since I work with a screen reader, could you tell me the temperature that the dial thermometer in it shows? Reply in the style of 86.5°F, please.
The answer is 30°F
